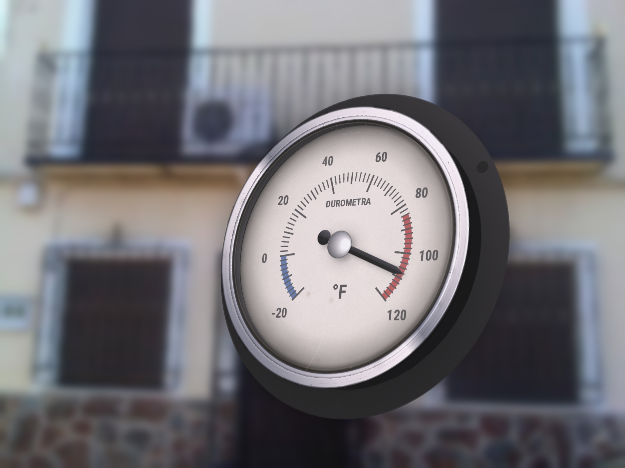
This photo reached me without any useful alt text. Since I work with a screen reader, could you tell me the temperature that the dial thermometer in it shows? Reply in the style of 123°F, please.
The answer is 108°F
